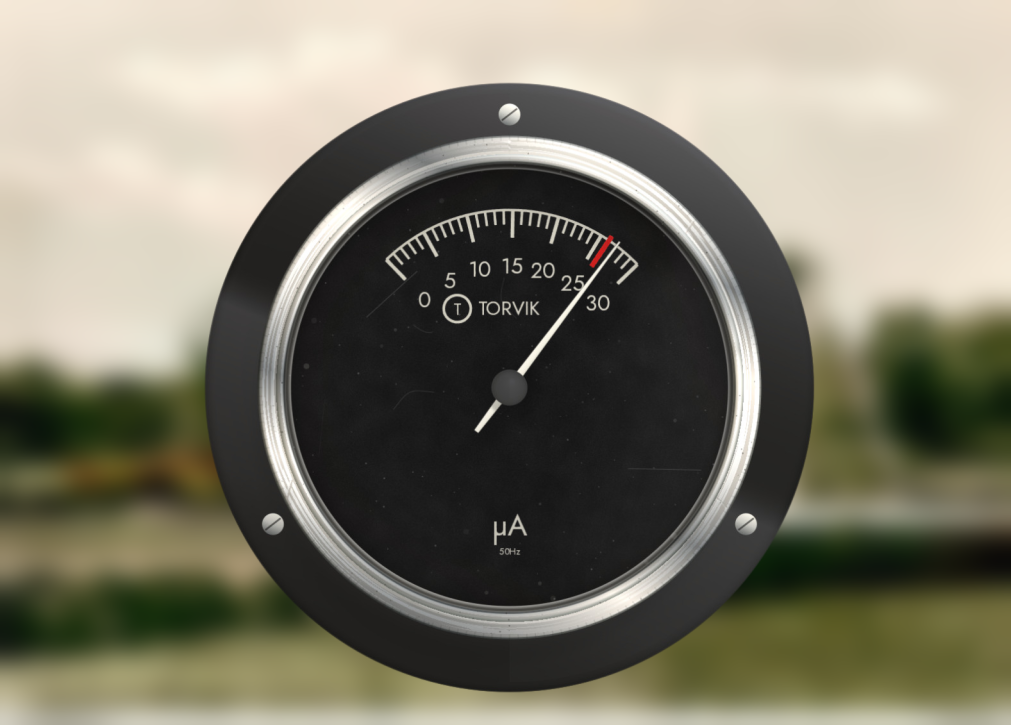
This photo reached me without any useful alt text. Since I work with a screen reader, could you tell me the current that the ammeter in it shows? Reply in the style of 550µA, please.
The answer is 27µA
